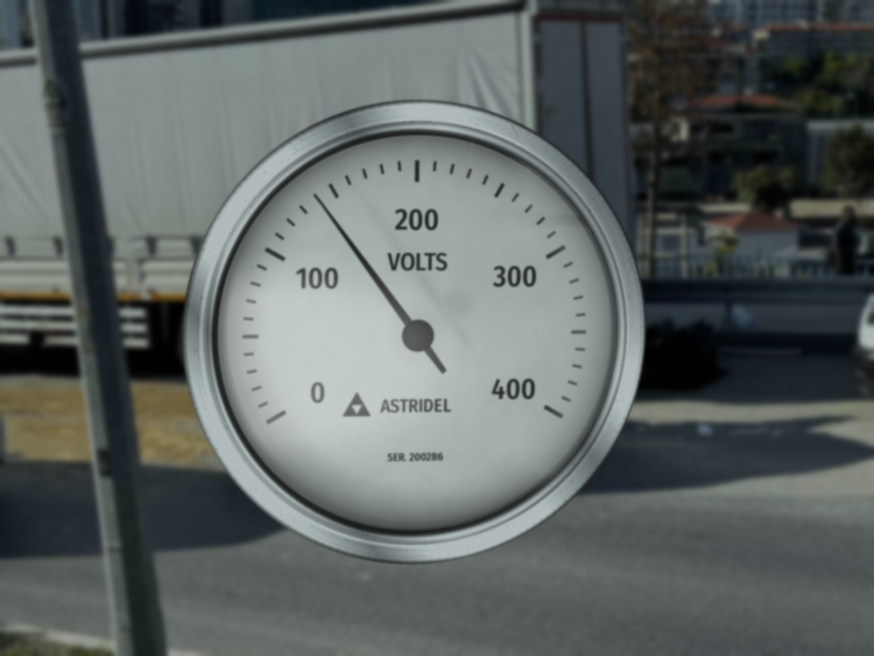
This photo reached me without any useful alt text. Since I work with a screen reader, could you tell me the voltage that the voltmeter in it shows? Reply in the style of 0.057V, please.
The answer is 140V
